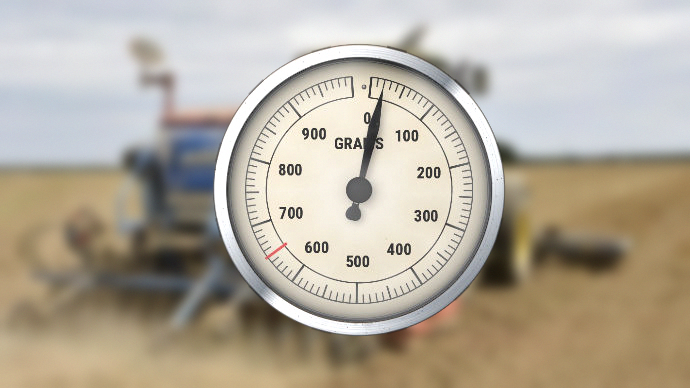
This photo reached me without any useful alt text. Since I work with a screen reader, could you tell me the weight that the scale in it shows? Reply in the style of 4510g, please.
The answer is 20g
